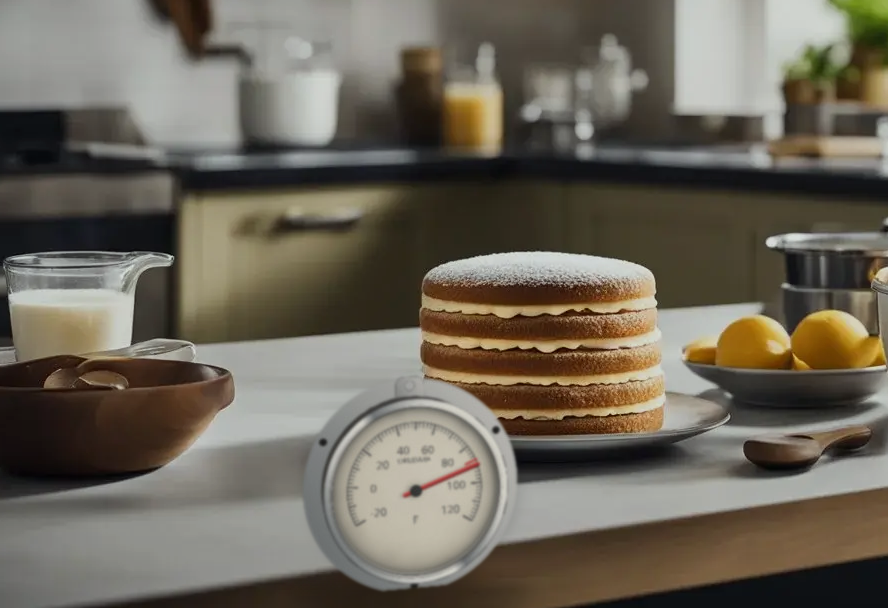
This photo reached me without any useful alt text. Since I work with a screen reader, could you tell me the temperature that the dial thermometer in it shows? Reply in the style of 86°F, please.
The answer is 90°F
